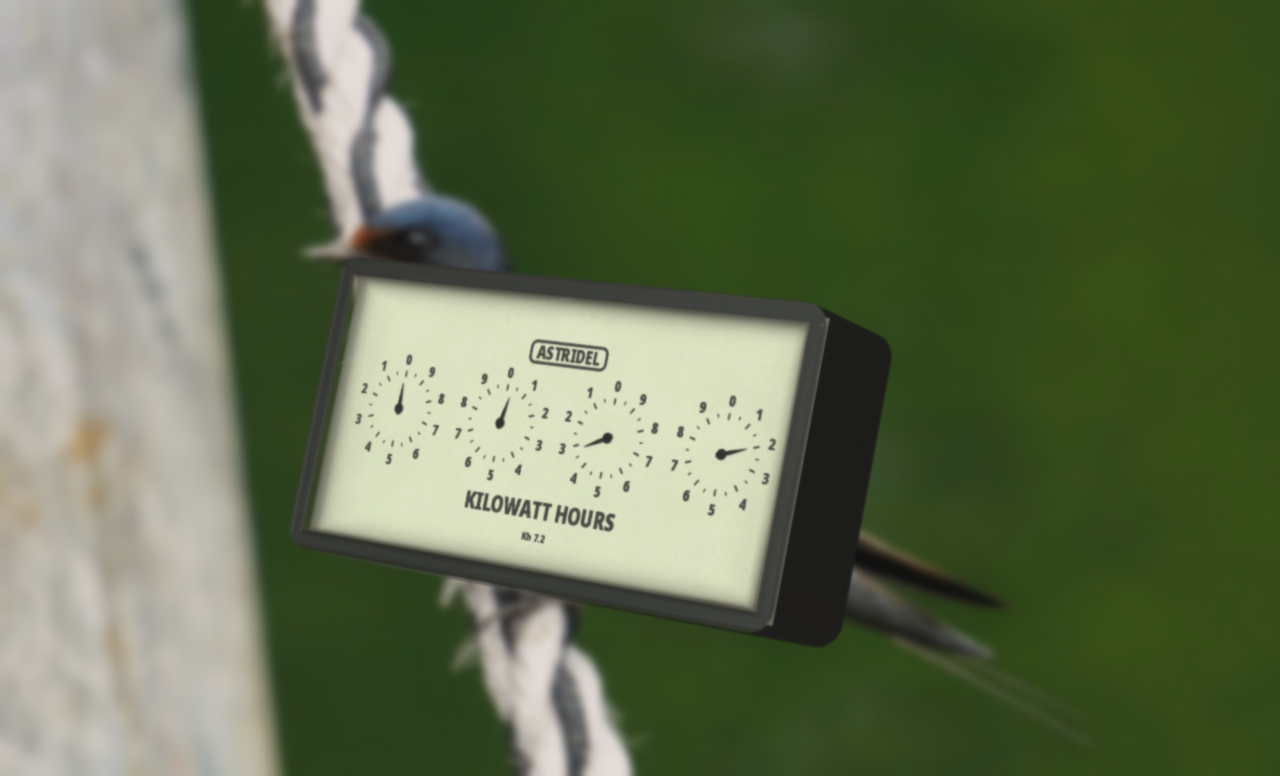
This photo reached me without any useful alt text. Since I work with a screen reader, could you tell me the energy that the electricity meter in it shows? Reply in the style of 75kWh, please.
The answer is 32kWh
